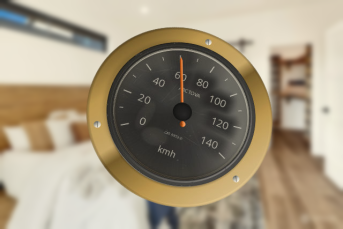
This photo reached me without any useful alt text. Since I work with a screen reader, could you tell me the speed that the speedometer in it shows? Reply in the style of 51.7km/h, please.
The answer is 60km/h
